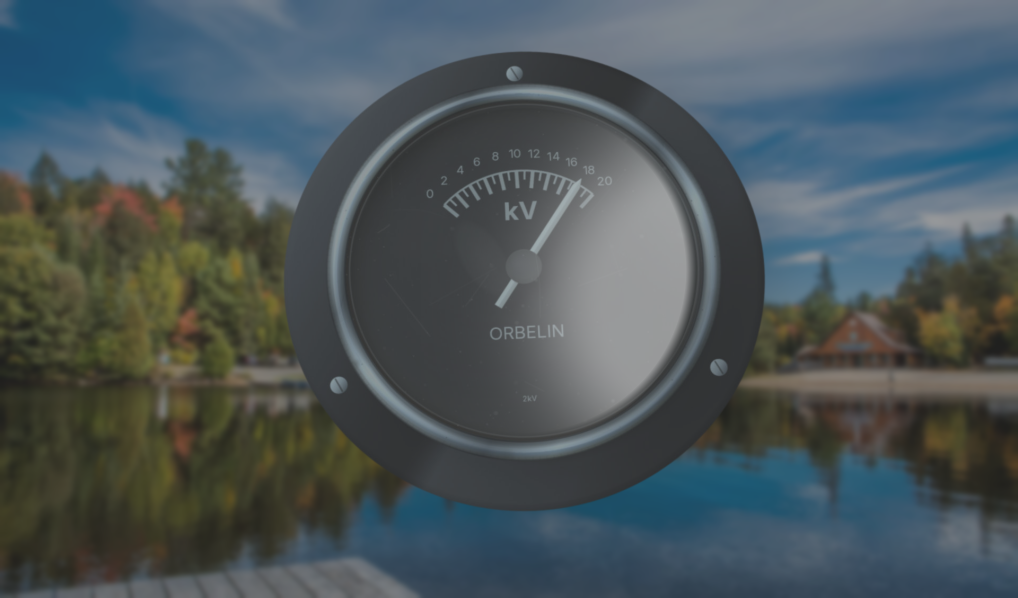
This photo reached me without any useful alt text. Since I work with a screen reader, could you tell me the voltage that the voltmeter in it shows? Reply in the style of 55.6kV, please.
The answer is 18kV
